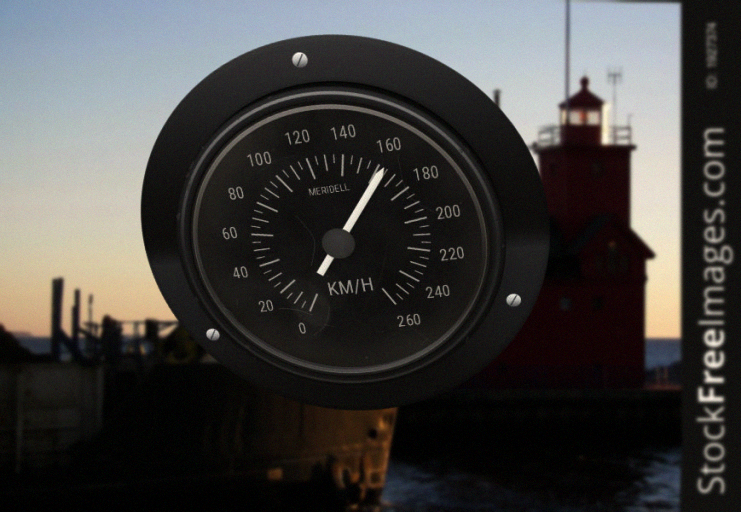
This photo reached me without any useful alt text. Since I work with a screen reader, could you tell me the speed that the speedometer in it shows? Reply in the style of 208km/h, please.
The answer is 162.5km/h
